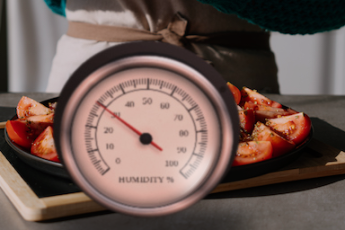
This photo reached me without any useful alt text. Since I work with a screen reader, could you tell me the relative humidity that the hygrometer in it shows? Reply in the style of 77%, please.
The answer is 30%
